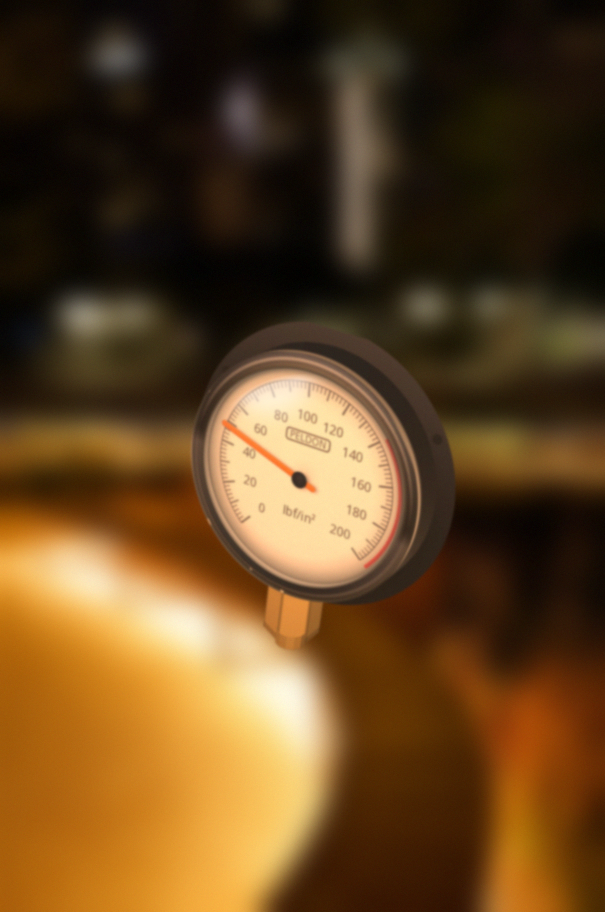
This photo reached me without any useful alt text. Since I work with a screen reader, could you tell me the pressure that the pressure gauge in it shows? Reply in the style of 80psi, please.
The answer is 50psi
